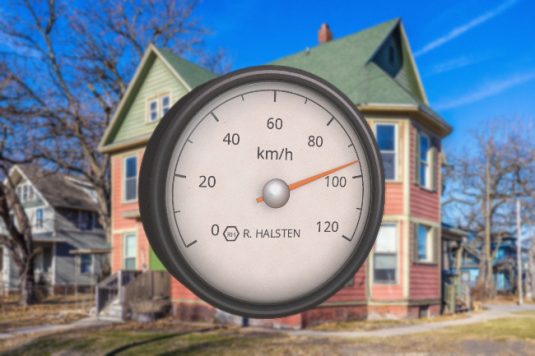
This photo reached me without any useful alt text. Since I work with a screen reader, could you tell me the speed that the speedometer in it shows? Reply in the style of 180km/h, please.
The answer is 95km/h
